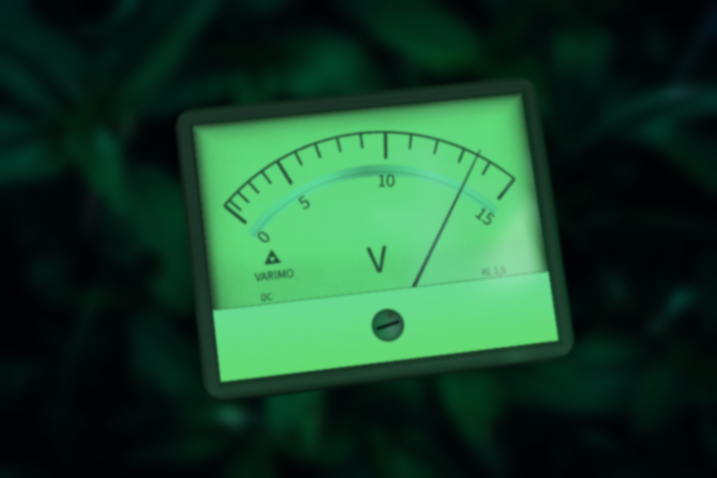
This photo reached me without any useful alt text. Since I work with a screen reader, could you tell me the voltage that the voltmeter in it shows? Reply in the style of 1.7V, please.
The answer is 13.5V
